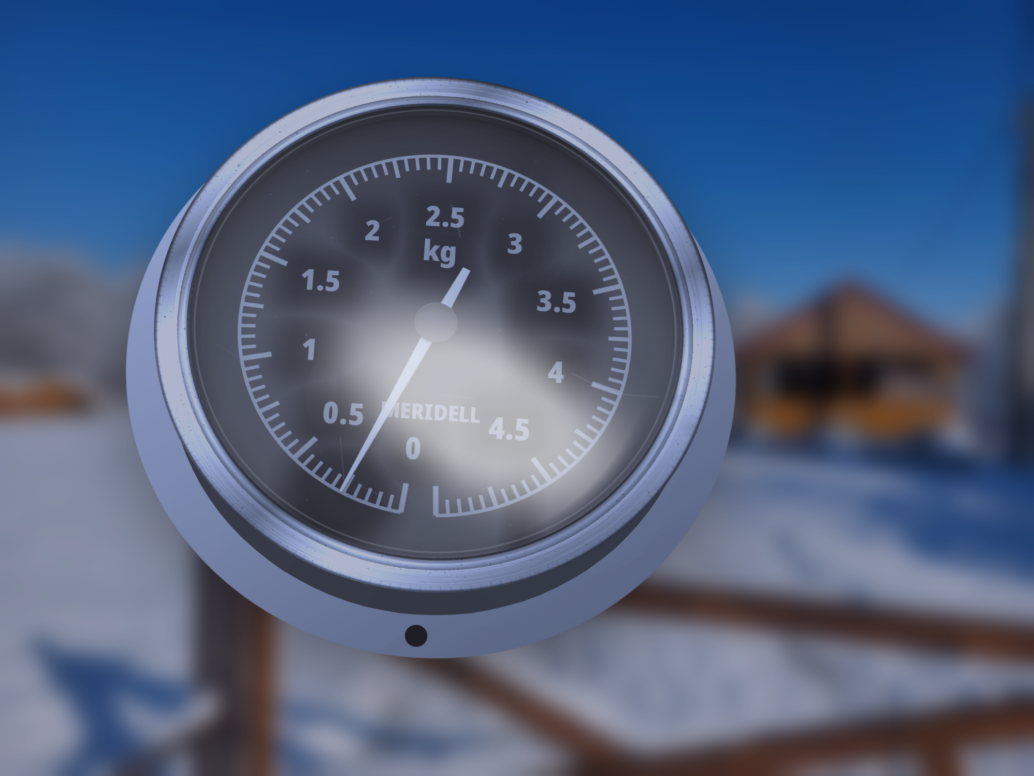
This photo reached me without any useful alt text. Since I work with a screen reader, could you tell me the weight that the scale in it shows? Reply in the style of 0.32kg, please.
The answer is 0.25kg
